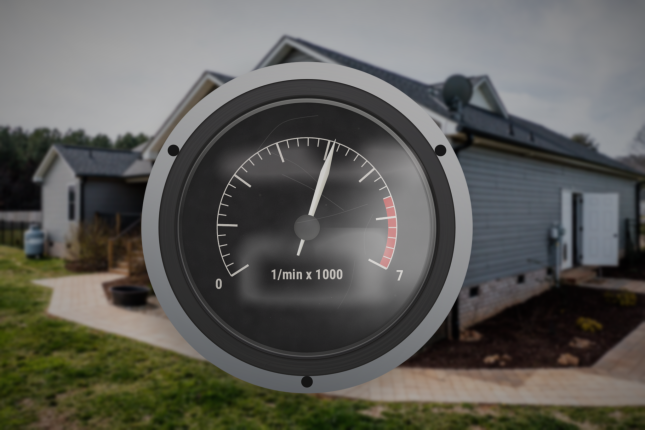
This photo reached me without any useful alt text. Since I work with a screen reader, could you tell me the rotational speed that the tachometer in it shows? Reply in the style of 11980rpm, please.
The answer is 4100rpm
